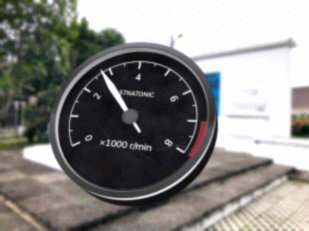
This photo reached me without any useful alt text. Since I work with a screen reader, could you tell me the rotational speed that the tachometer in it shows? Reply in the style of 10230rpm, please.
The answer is 2750rpm
